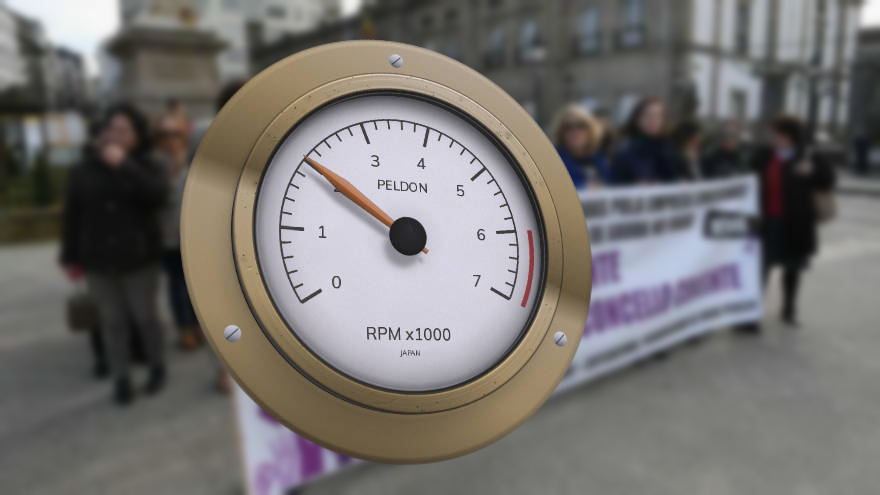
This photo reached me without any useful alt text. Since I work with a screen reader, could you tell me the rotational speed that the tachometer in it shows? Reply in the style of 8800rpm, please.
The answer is 2000rpm
